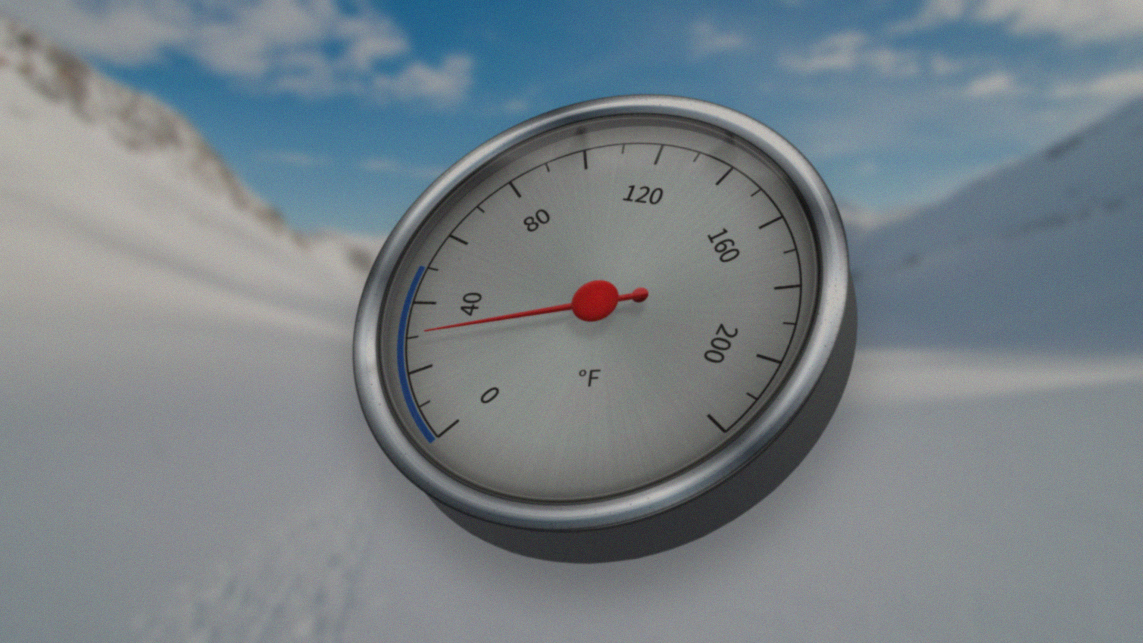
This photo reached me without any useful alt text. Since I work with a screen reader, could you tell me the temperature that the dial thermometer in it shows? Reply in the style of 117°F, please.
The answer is 30°F
